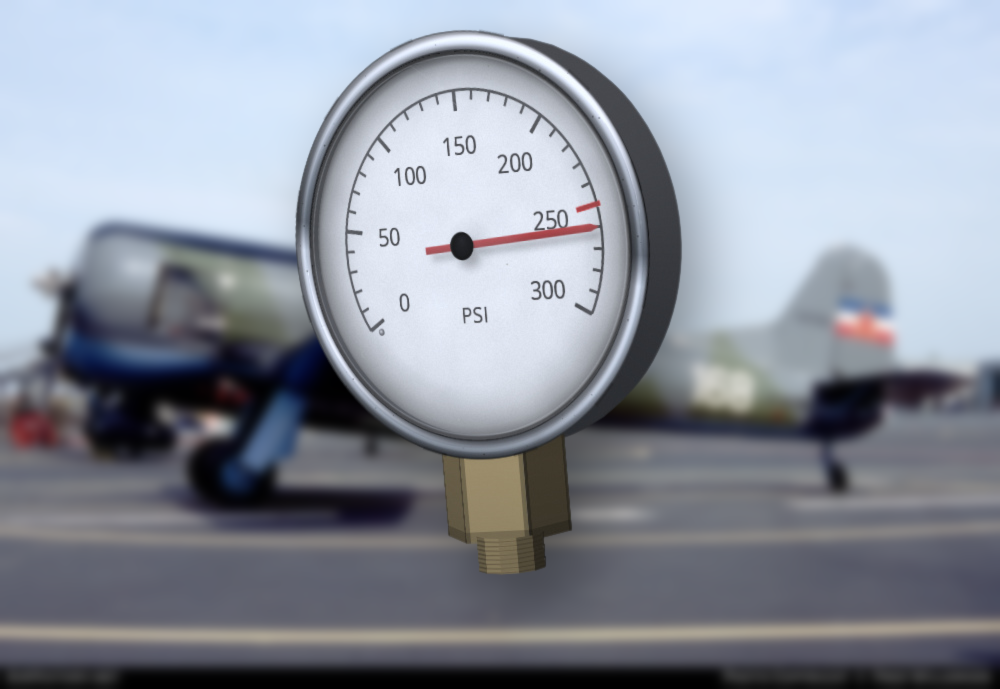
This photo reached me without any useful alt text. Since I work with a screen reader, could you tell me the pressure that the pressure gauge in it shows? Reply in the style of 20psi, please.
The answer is 260psi
